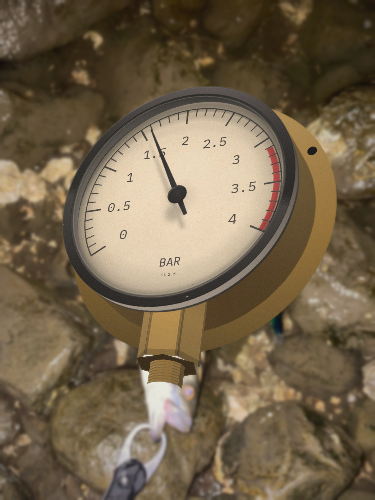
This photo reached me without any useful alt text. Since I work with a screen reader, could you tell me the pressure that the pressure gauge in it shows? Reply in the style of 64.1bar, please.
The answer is 1.6bar
